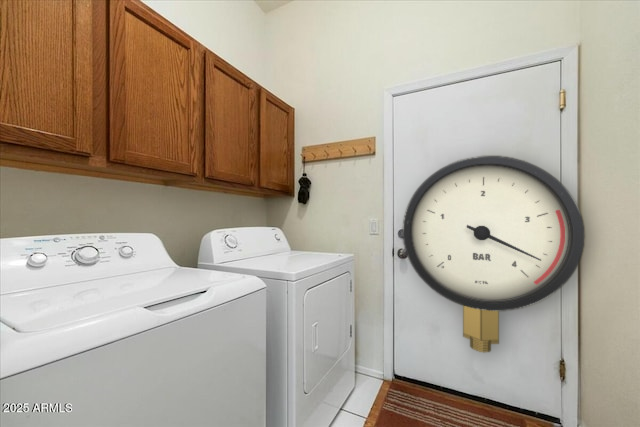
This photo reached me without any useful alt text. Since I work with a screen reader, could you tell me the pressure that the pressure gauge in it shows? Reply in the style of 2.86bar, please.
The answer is 3.7bar
